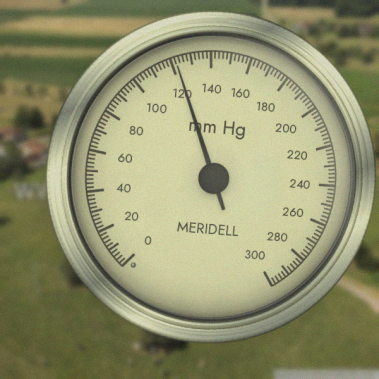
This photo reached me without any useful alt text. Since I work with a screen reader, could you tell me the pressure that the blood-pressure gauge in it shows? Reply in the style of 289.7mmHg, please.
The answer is 122mmHg
